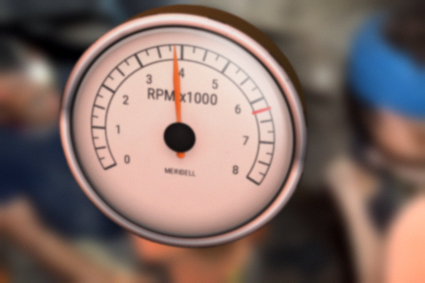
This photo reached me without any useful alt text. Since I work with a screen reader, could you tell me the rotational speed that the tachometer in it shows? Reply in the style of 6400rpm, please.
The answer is 3875rpm
